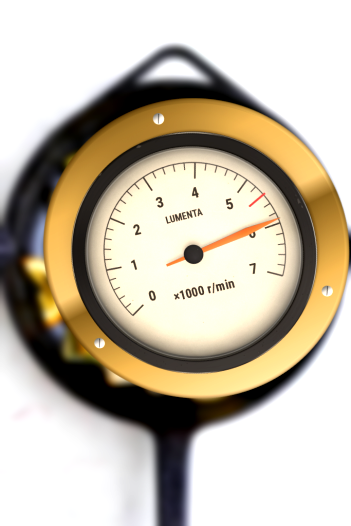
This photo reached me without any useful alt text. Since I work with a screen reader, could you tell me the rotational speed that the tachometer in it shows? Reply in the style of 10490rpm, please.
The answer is 5900rpm
